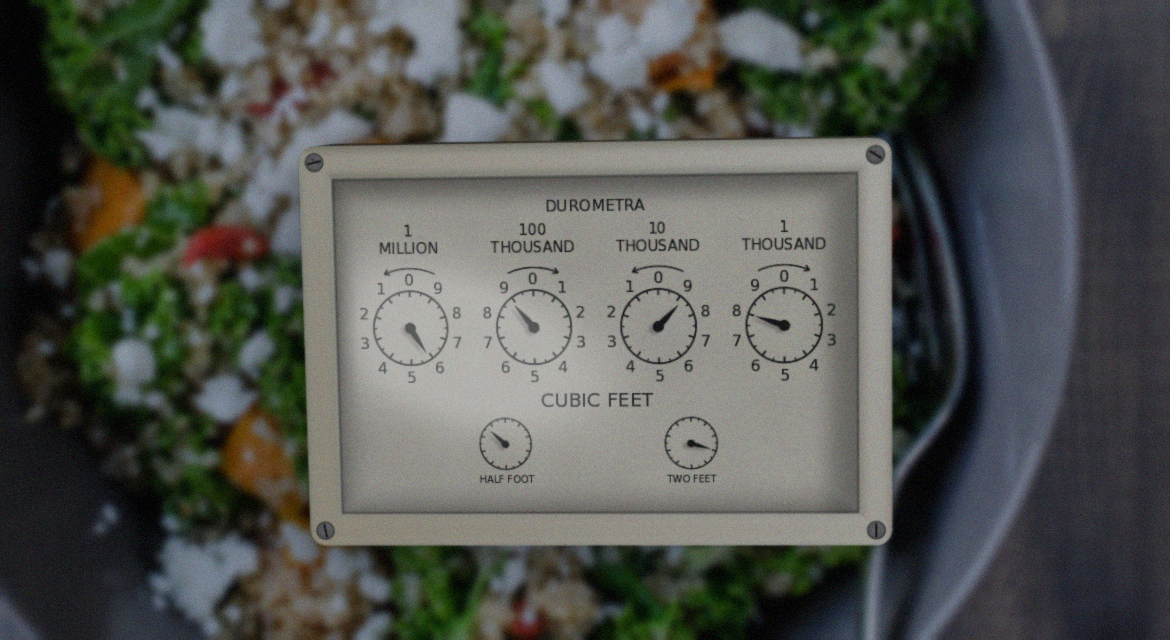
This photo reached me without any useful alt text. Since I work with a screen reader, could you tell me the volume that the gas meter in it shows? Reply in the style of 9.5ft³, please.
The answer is 588800ft³
